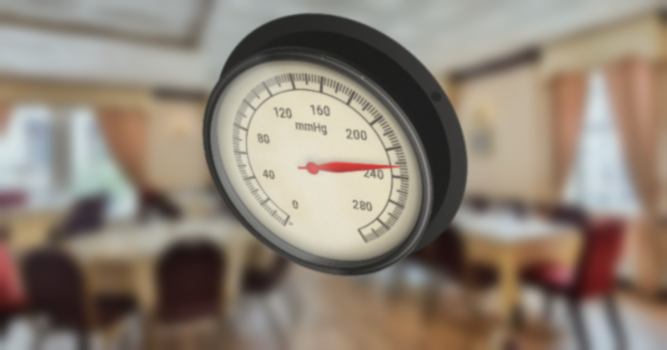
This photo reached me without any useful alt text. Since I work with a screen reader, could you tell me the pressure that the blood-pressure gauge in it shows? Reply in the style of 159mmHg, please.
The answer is 230mmHg
